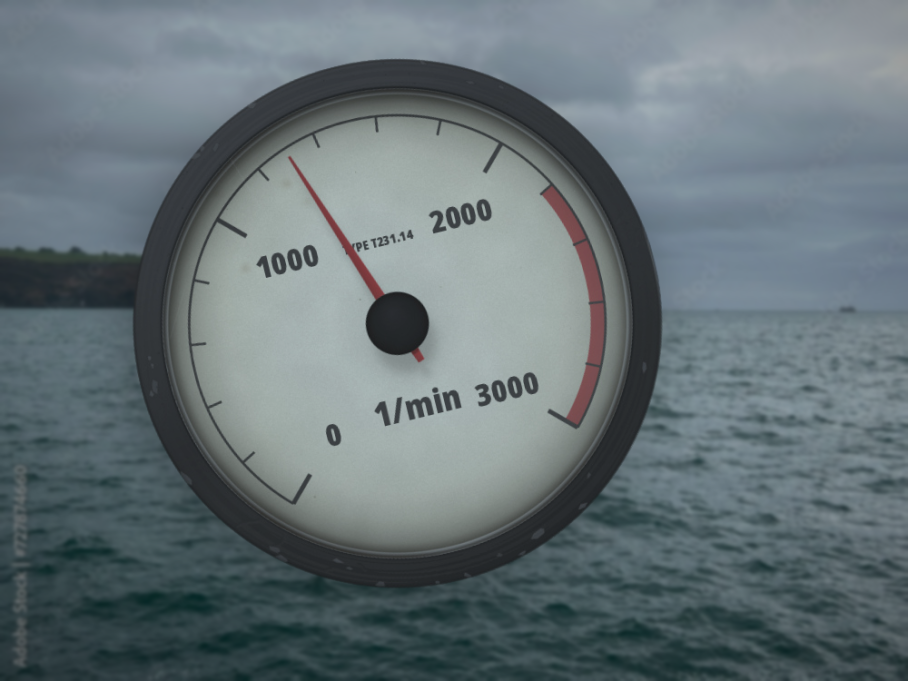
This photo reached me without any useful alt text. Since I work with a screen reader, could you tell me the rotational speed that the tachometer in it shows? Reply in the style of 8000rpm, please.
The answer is 1300rpm
